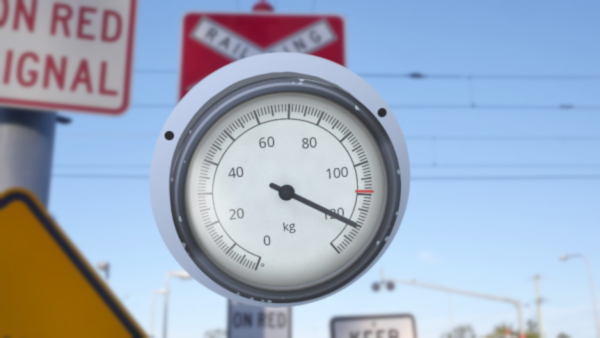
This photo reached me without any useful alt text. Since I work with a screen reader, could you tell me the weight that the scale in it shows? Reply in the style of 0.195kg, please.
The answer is 120kg
